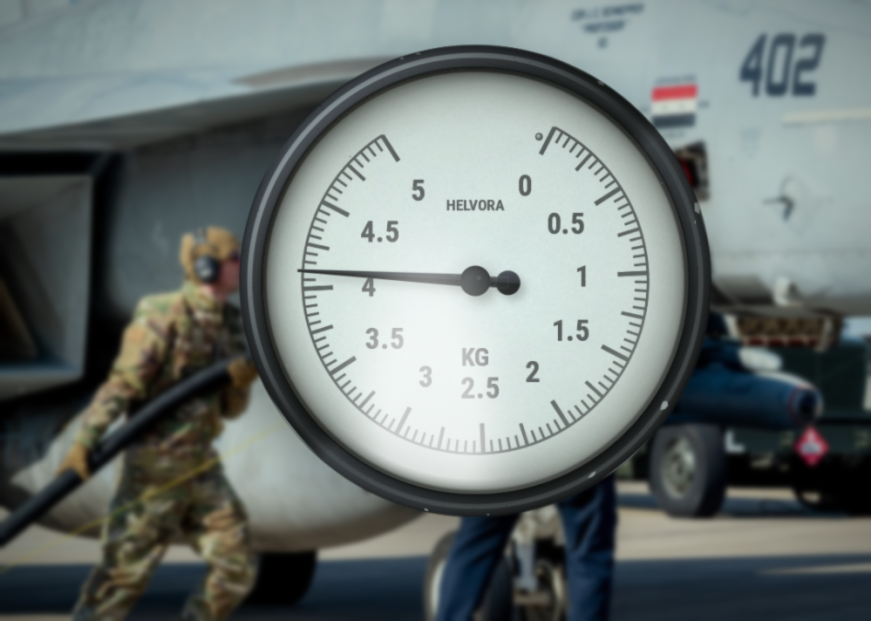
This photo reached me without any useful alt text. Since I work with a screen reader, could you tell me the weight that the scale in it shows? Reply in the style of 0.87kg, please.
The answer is 4.1kg
